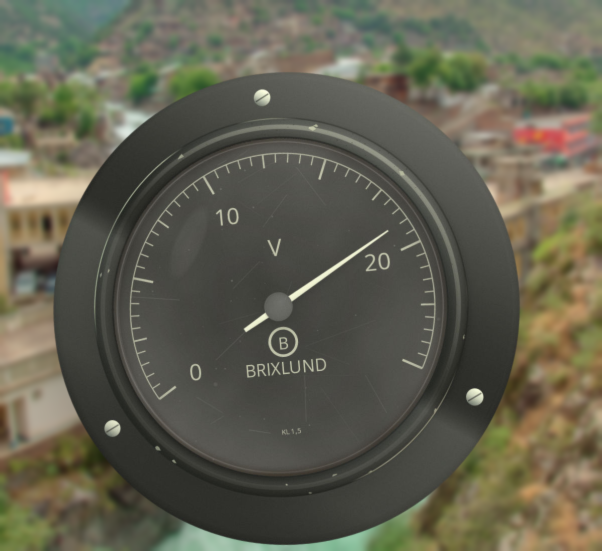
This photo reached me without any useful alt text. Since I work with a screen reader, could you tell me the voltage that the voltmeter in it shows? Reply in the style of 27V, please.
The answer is 19V
